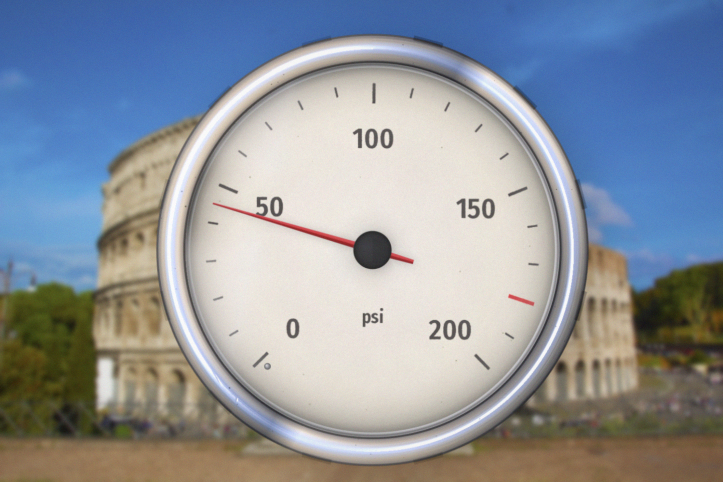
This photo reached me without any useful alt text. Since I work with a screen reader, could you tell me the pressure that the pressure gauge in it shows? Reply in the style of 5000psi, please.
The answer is 45psi
